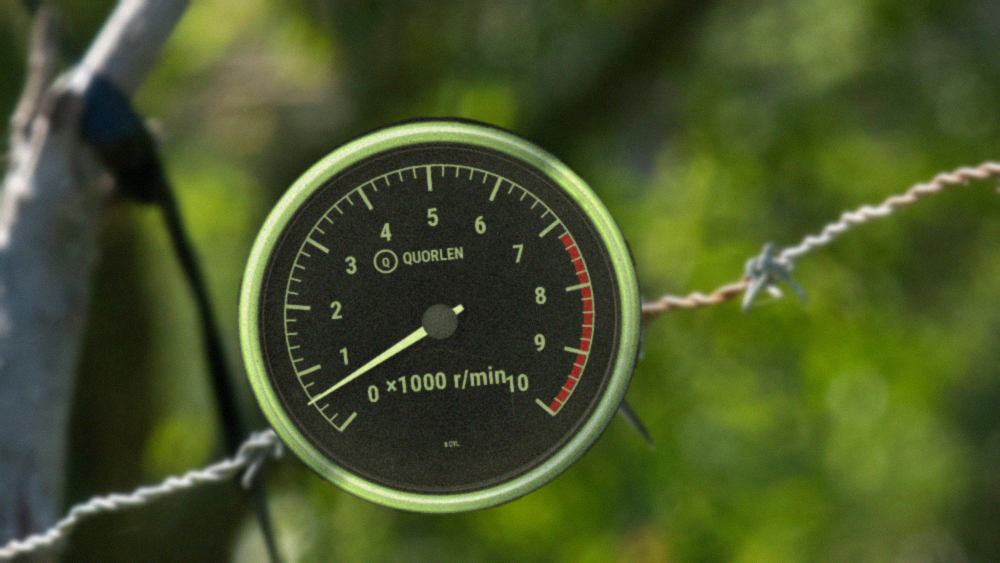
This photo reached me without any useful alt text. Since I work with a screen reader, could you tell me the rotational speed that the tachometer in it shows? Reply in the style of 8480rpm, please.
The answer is 600rpm
